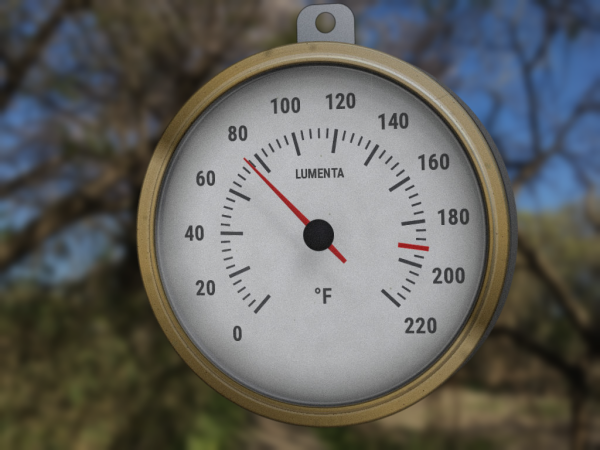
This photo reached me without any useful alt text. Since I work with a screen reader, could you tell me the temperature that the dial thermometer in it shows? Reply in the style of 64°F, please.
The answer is 76°F
